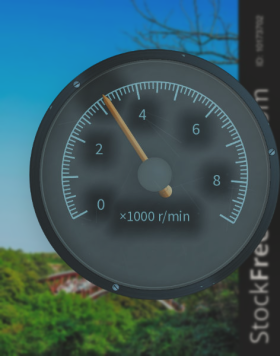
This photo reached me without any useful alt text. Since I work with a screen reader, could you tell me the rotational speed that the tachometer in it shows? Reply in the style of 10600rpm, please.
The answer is 3200rpm
